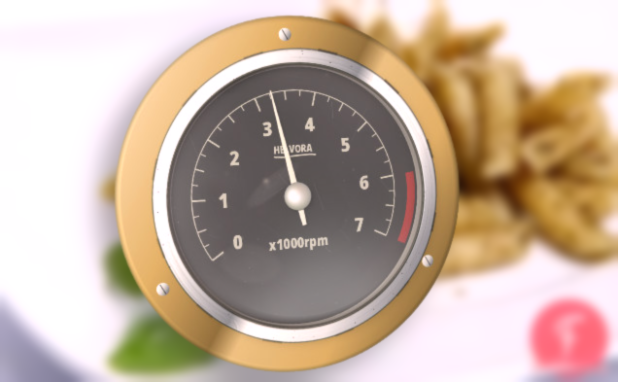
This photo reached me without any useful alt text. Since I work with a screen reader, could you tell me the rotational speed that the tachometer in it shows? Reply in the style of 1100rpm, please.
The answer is 3250rpm
